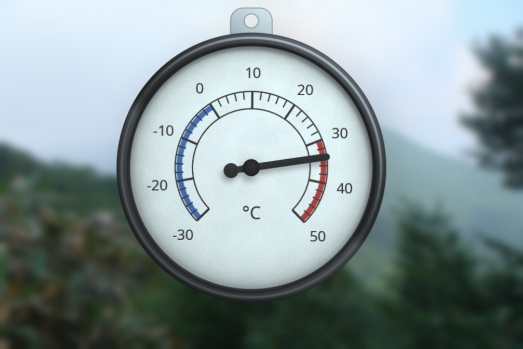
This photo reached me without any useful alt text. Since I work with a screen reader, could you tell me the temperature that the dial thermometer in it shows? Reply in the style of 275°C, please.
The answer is 34°C
